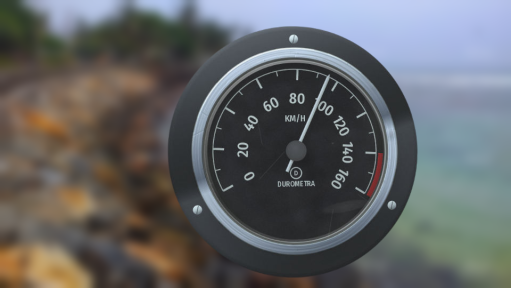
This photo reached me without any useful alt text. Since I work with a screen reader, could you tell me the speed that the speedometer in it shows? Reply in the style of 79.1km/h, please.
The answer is 95km/h
